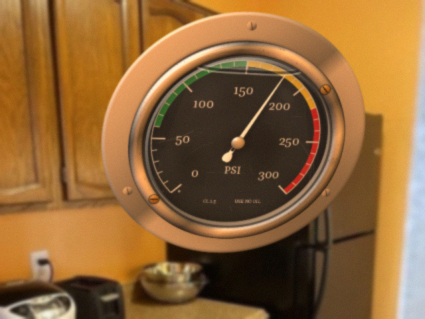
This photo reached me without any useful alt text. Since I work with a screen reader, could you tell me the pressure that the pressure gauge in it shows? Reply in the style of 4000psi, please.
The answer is 180psi
